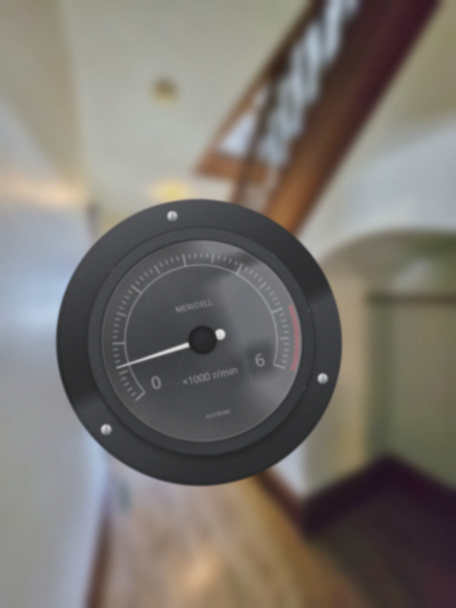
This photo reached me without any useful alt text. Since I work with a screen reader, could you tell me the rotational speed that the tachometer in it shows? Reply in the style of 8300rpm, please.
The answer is 600rpm
